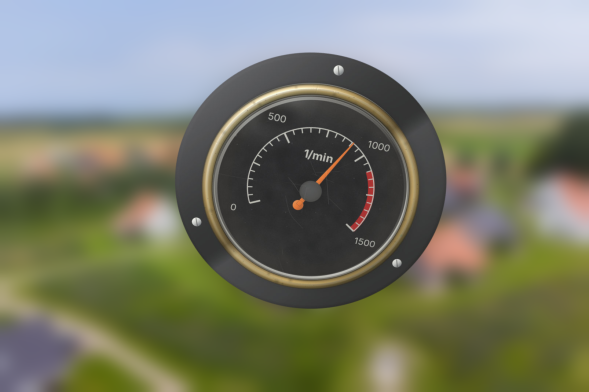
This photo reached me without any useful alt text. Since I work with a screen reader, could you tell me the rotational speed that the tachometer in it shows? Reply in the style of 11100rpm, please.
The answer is 900rpm
